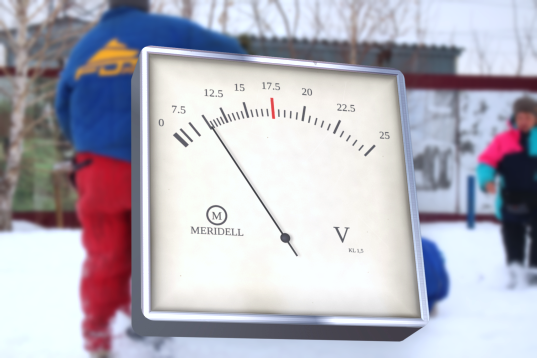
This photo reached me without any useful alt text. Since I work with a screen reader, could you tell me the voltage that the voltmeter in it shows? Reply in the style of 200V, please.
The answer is 10V
